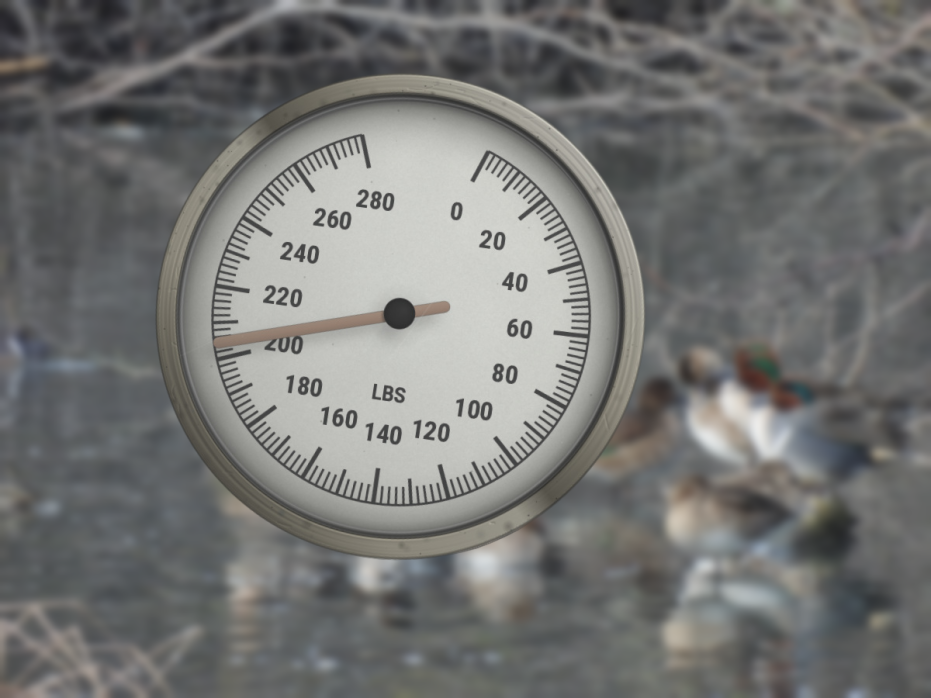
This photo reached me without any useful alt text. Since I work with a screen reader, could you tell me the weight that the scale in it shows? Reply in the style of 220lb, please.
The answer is 204lb
